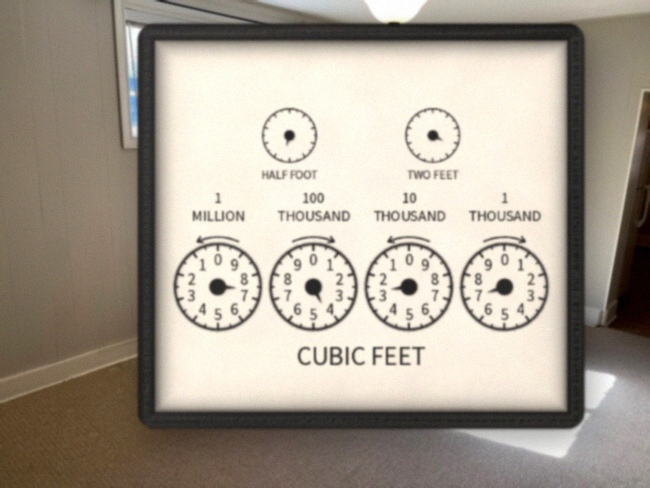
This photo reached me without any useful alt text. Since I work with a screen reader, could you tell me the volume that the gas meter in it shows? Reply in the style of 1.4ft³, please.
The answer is 742700ft³
